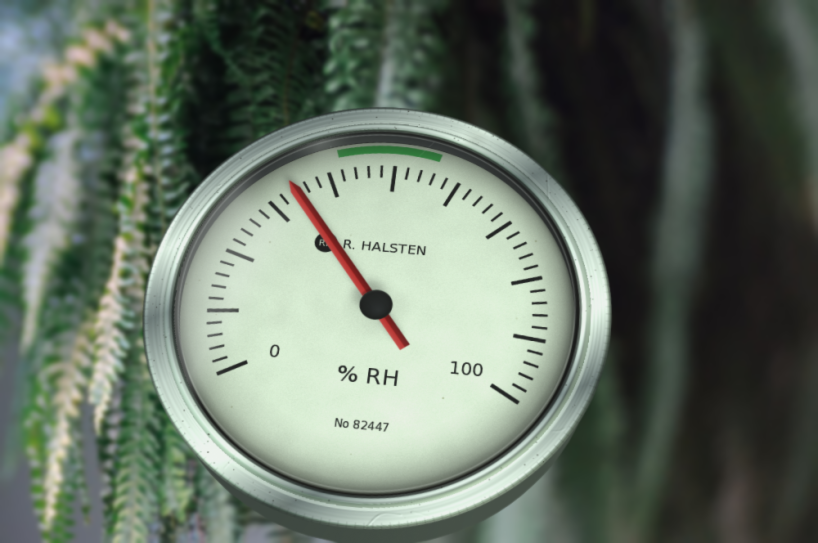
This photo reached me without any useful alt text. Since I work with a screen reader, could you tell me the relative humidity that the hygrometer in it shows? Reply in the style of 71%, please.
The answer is 34%
